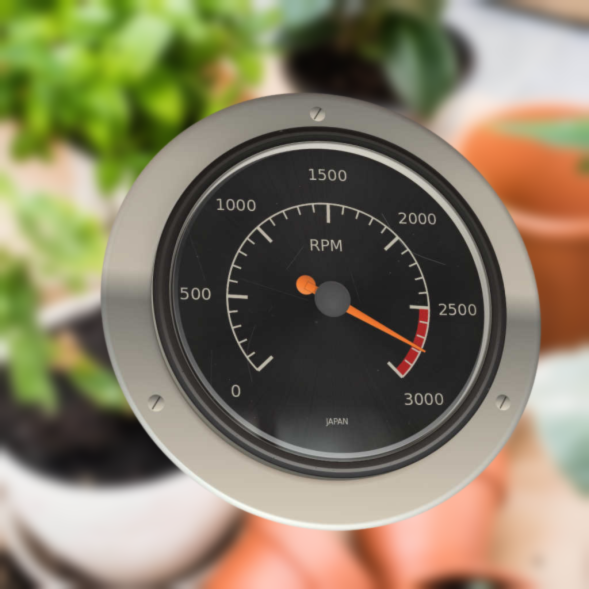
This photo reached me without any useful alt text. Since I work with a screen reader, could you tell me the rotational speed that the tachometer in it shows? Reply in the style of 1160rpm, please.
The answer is 2800rpm
